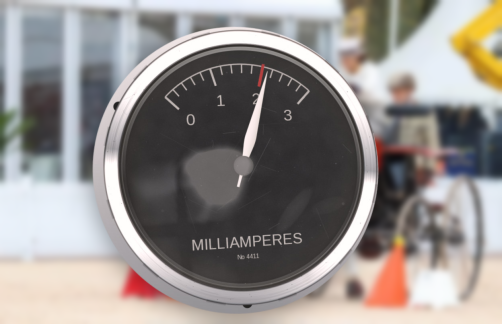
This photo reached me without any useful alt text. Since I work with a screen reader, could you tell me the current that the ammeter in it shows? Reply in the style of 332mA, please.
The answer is 2.1mA
